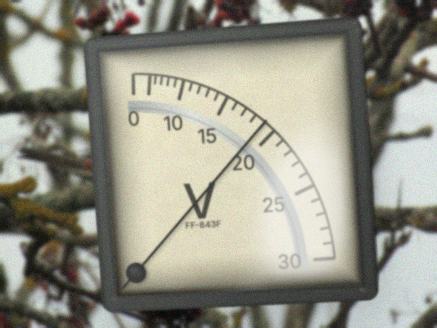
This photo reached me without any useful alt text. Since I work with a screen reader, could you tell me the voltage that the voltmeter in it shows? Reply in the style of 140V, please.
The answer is 19V
